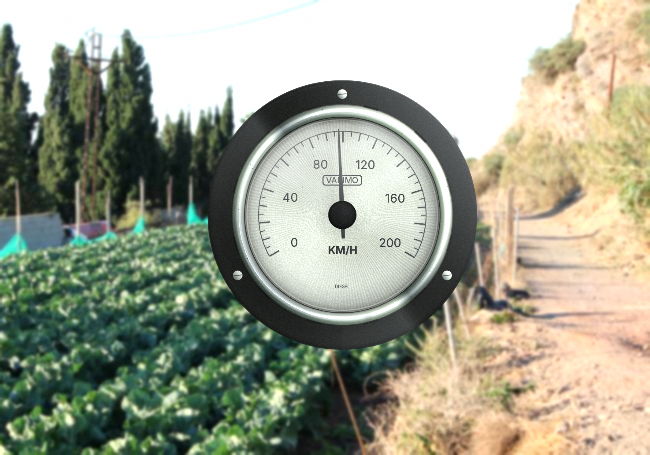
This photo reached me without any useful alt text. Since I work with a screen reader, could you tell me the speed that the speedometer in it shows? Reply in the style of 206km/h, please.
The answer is 97.5km/h
